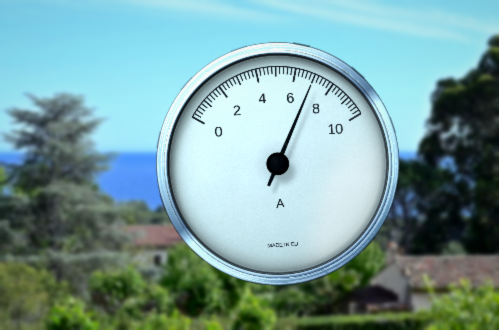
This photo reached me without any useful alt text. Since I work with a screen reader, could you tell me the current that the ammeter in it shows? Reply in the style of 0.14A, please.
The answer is 7A
